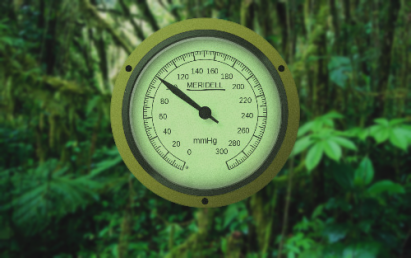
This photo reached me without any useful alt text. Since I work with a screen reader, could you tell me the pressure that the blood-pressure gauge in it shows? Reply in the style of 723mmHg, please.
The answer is 100mmHg
